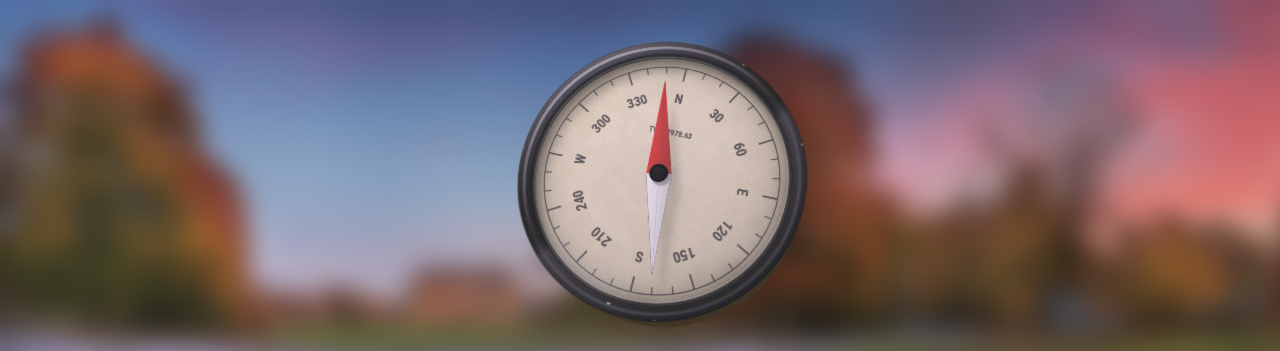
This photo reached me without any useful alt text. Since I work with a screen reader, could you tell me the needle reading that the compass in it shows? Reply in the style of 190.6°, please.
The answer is 350°
